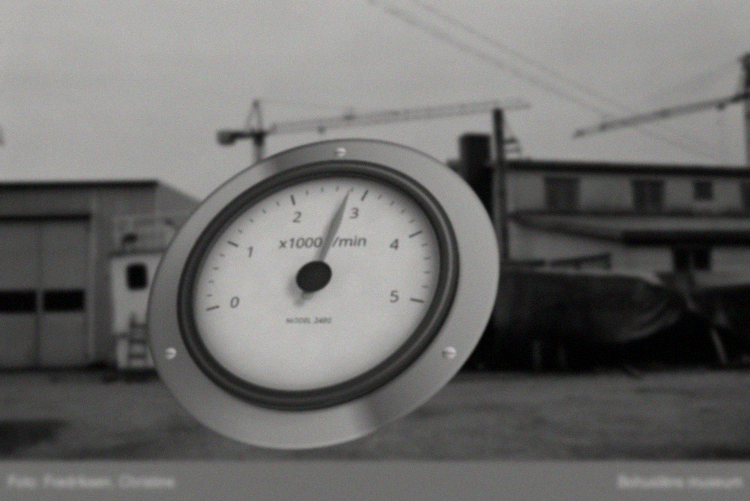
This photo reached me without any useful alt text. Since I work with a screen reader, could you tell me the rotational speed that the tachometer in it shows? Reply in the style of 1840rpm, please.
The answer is 2800rpm
